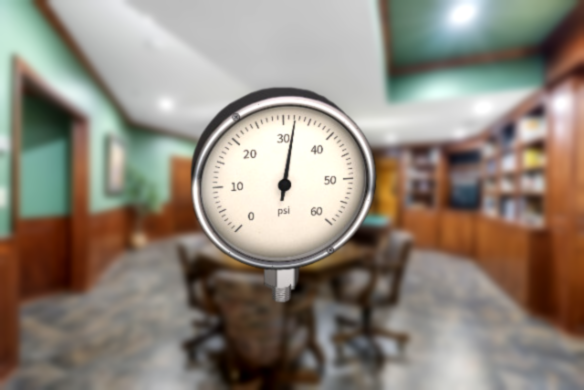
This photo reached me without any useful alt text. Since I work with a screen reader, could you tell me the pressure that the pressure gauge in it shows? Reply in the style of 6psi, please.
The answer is 32psi
